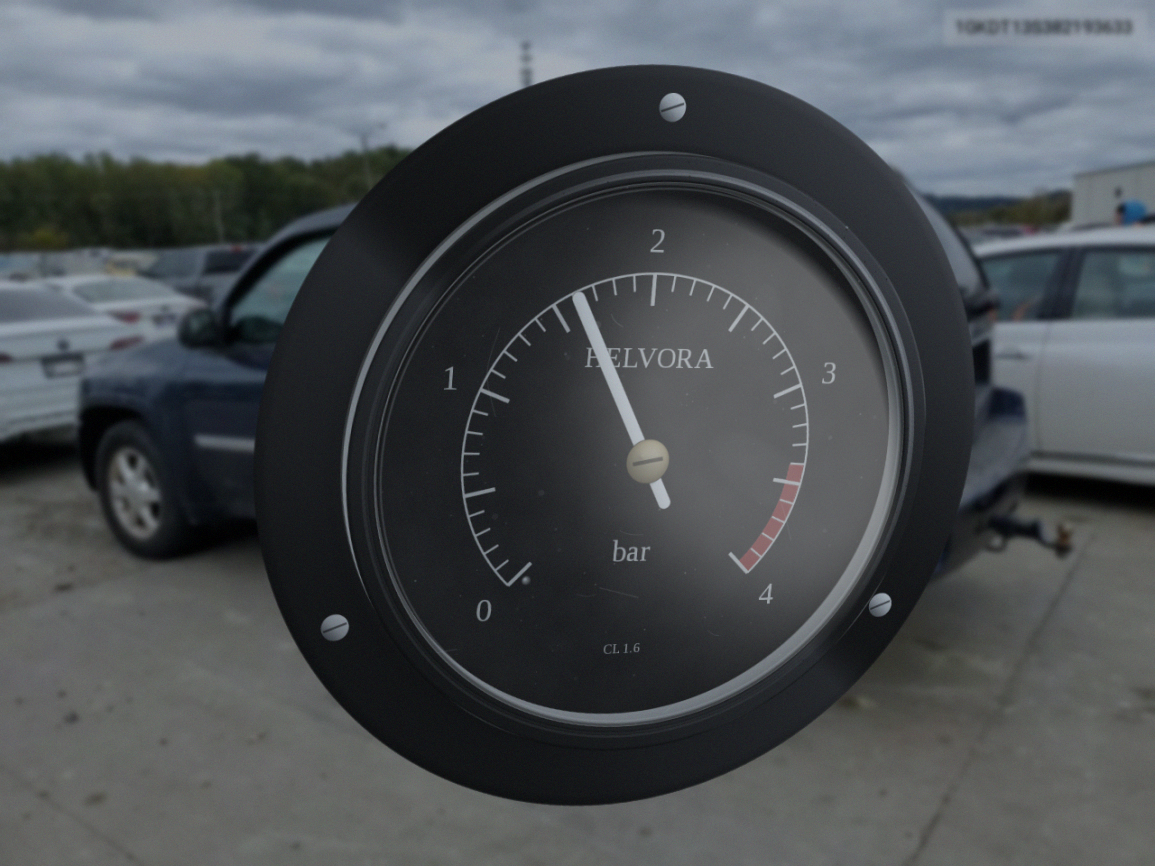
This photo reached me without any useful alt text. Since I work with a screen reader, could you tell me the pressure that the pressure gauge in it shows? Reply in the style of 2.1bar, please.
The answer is 1.6bar
